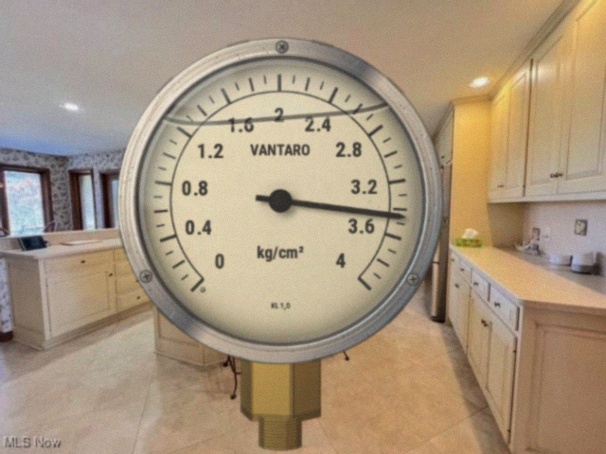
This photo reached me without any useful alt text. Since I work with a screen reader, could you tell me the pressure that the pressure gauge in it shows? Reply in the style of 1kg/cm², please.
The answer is 3.45kg/cm²
